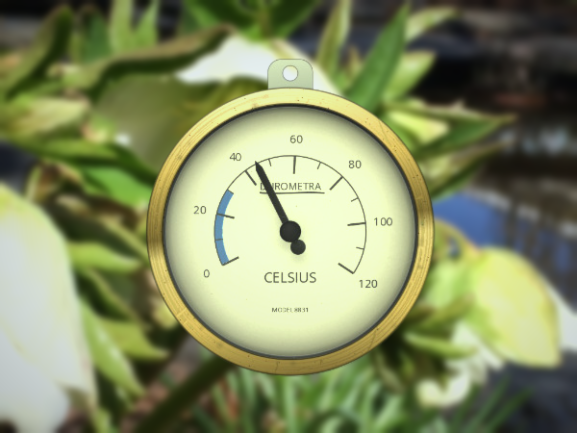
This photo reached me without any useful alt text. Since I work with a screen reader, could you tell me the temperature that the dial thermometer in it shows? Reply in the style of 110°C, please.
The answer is 45°C
